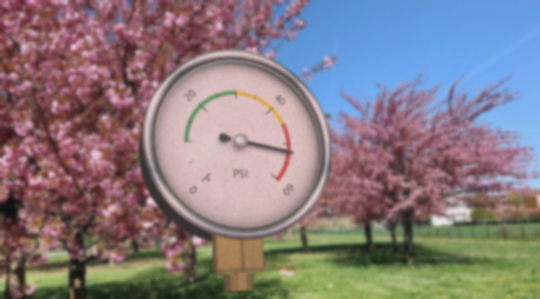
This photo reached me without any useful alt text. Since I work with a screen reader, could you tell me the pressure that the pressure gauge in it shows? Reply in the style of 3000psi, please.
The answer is 52.5psi
